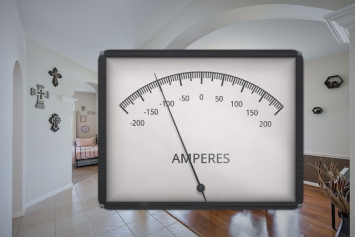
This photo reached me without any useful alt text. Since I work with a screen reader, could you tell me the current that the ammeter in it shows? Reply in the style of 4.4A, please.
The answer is -100A
